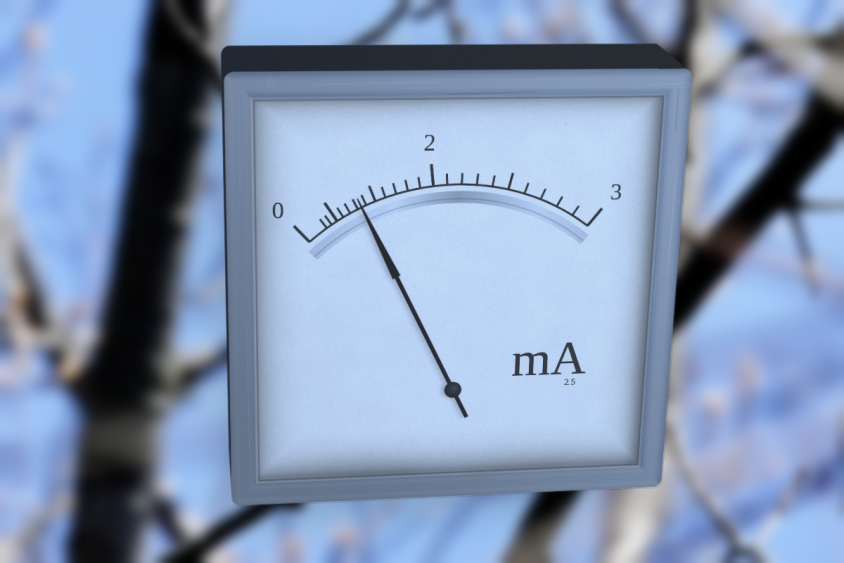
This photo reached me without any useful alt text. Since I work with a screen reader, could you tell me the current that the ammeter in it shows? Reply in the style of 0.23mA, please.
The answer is 1.35mA
